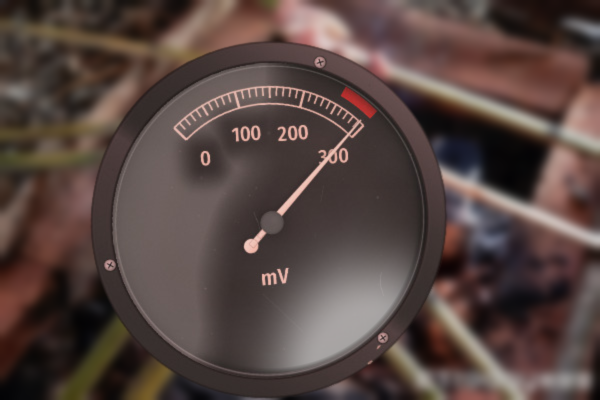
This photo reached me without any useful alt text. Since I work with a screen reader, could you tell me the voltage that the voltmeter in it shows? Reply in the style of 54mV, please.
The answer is 290mV
